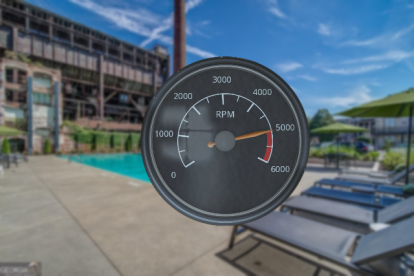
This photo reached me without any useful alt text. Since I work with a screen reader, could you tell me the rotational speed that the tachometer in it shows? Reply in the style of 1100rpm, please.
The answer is 5000rpm
